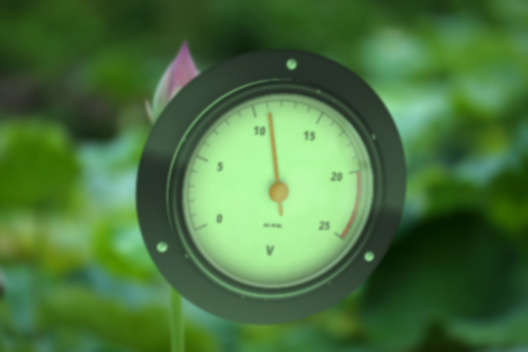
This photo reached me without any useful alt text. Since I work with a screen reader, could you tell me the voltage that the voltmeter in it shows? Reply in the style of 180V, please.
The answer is 11V
